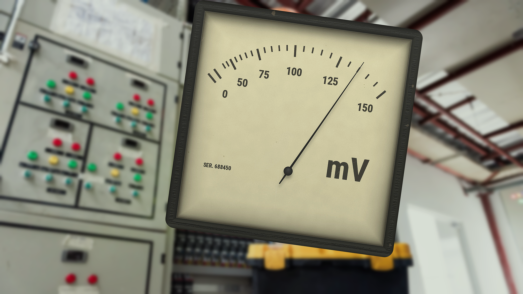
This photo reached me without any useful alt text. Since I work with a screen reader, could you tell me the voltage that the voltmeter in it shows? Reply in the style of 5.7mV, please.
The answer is 135mV
